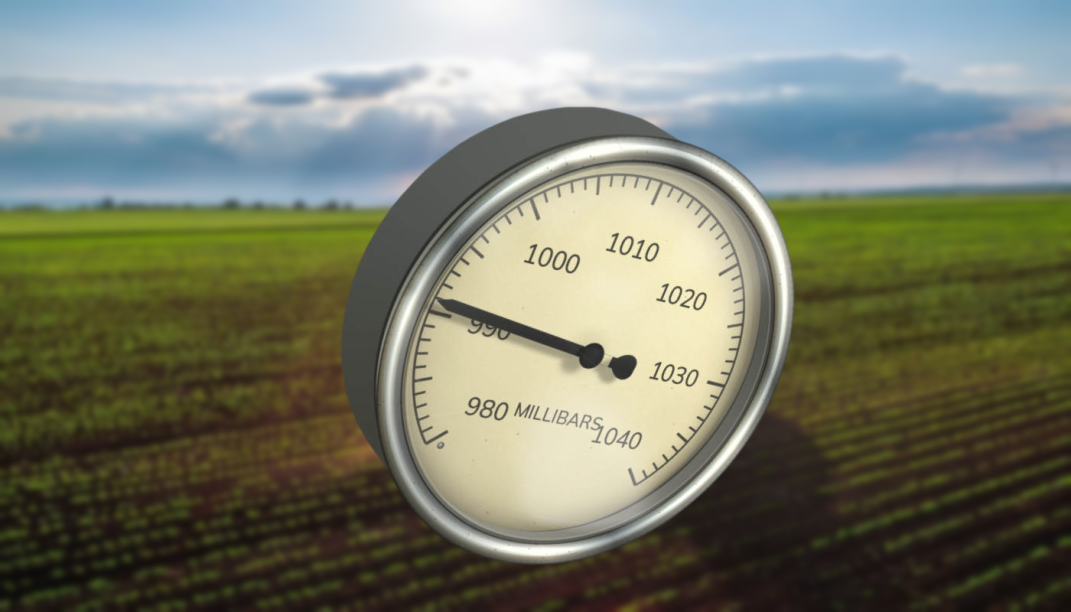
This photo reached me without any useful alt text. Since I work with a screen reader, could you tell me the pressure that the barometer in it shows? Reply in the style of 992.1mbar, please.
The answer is 991mbar
